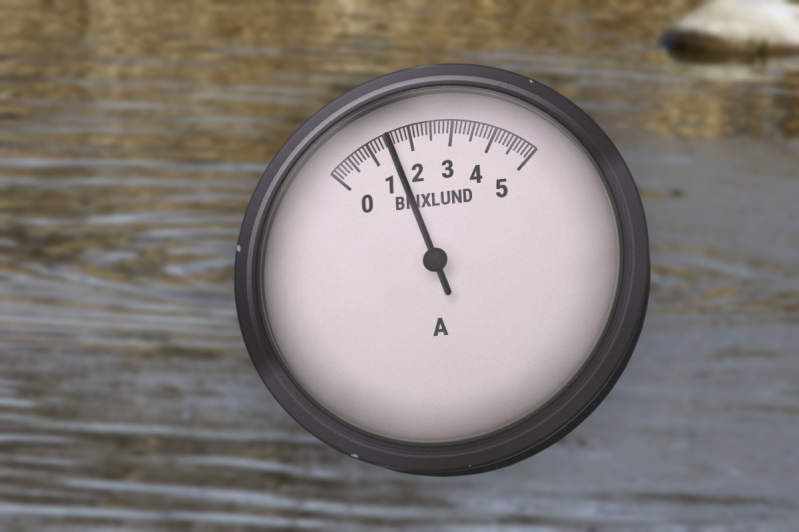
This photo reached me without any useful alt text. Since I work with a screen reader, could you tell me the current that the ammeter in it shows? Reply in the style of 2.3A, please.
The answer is 1.5A
